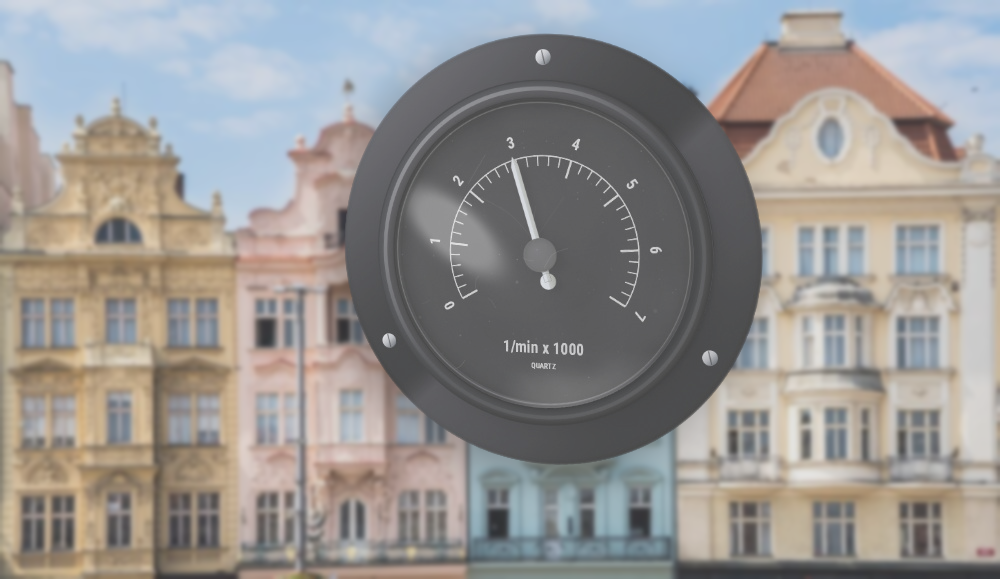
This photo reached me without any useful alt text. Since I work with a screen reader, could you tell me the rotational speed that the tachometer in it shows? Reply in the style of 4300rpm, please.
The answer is 3000rpm
